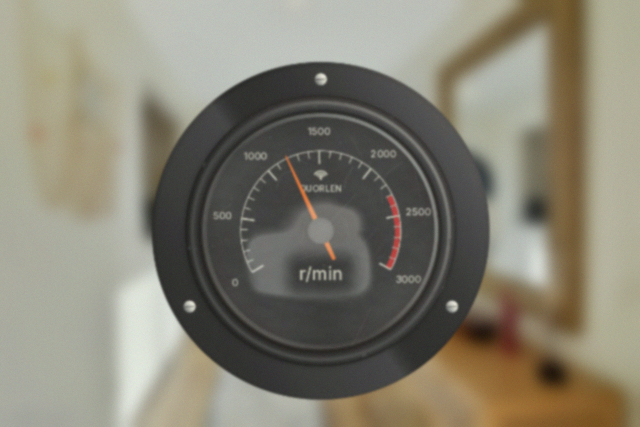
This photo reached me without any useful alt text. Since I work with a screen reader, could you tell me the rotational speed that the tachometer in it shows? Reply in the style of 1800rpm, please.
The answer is 1200rpm
